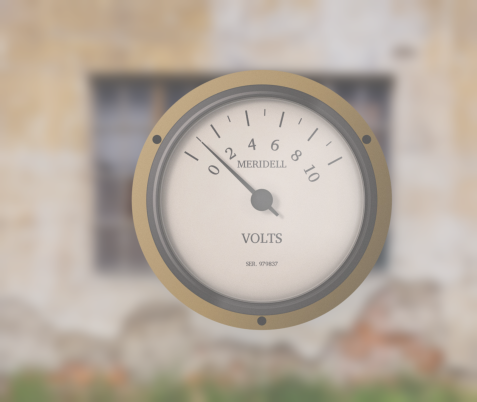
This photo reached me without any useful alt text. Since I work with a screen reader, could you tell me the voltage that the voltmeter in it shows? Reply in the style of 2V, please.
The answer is 1V
